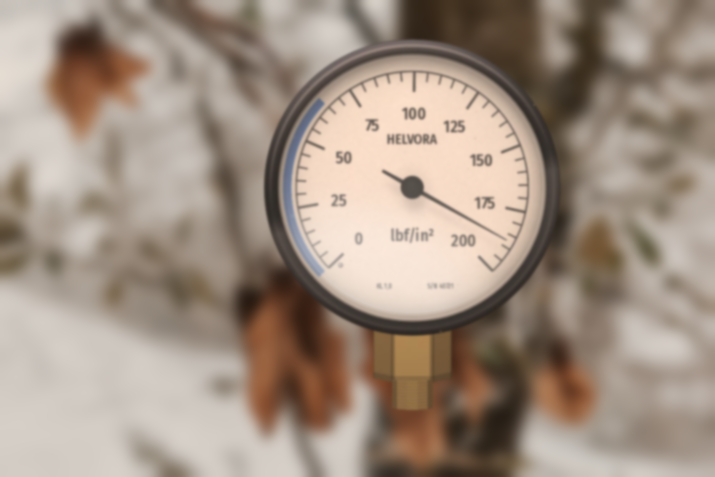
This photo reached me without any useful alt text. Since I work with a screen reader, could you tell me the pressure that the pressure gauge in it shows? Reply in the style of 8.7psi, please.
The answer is 187.5psi
